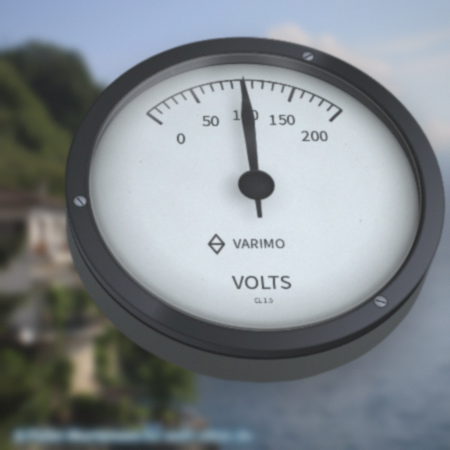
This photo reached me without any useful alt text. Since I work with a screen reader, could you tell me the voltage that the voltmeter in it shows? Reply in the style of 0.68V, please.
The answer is 100V
